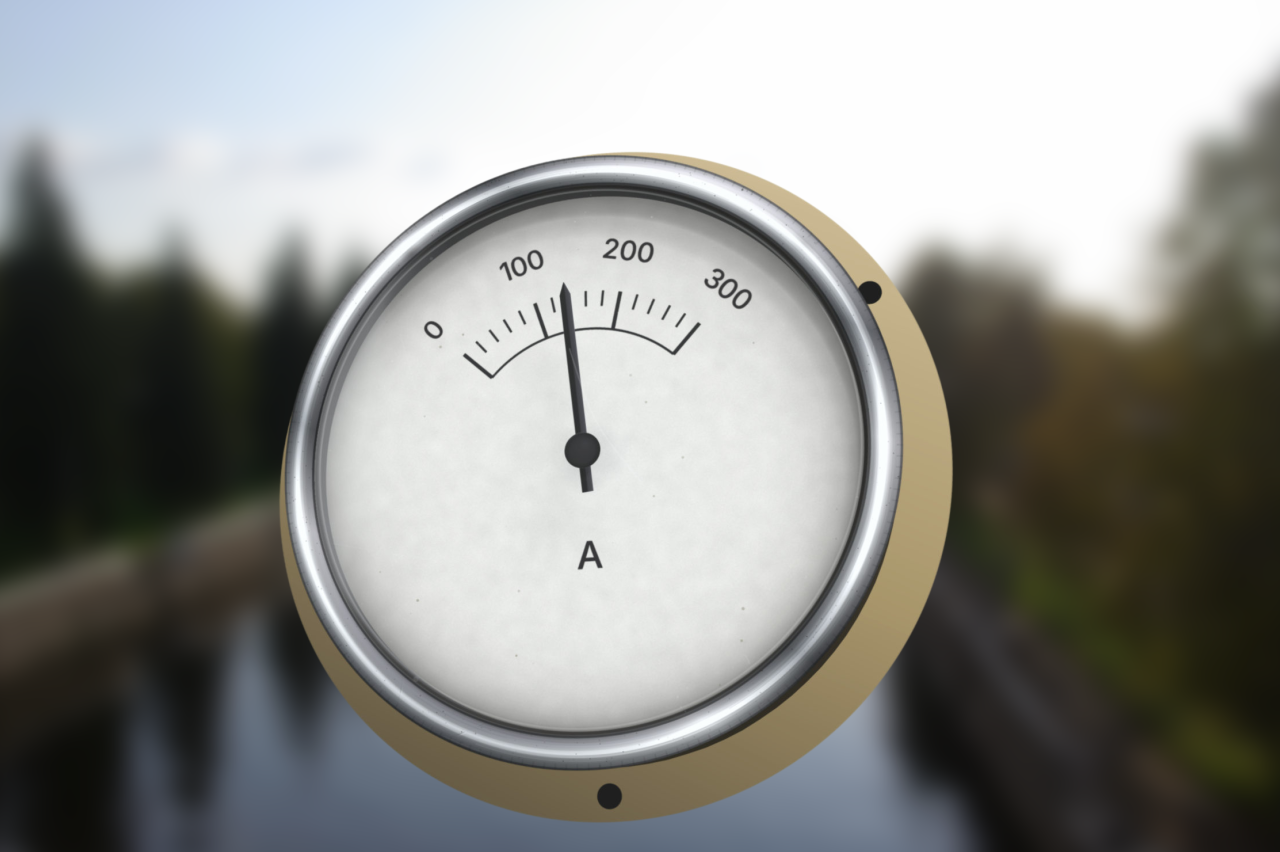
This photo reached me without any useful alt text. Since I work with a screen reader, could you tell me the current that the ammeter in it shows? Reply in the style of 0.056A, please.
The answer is 140A
